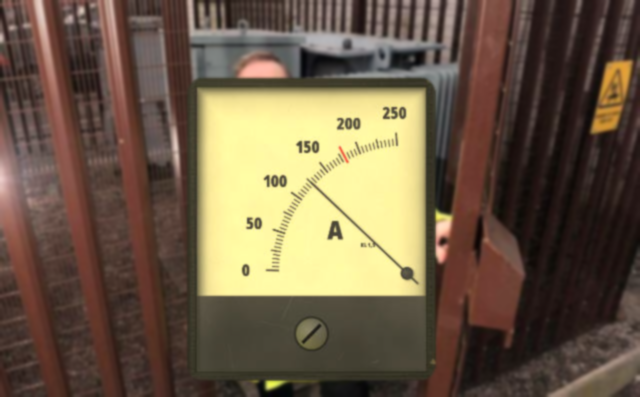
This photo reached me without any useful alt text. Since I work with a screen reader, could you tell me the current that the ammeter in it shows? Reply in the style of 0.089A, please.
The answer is 125A
